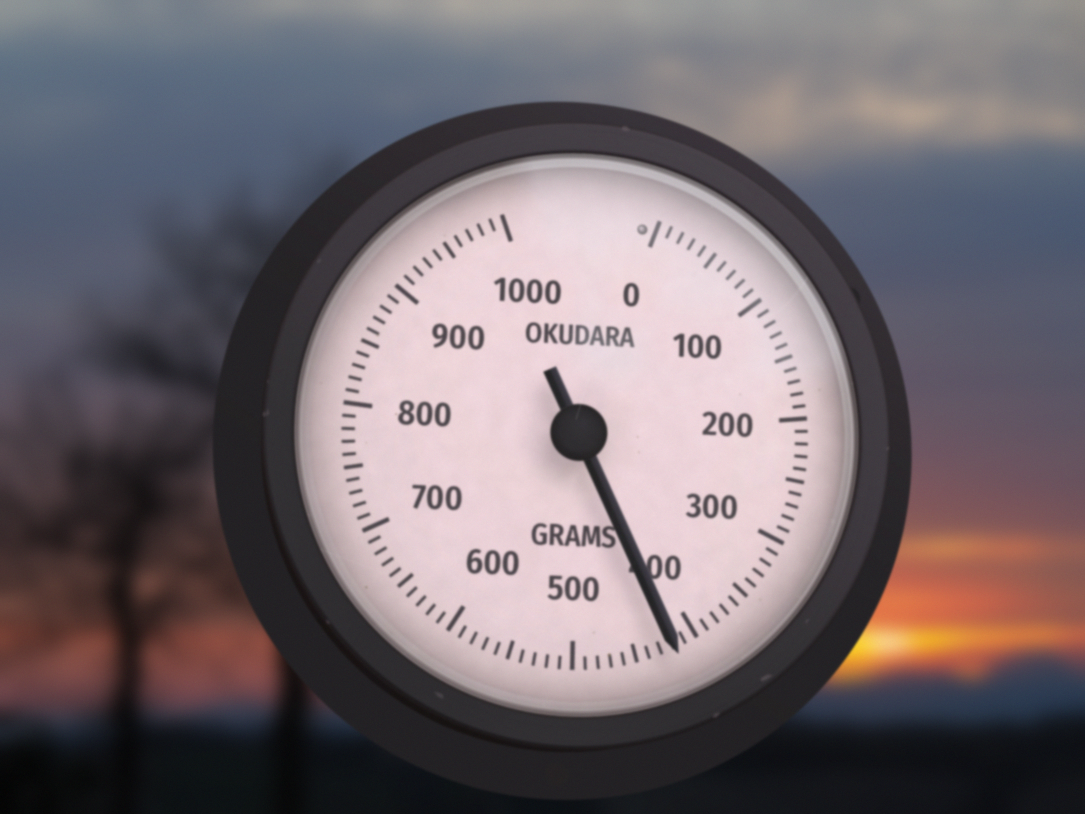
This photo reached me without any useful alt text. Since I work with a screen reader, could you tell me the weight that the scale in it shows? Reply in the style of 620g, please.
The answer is 420g
